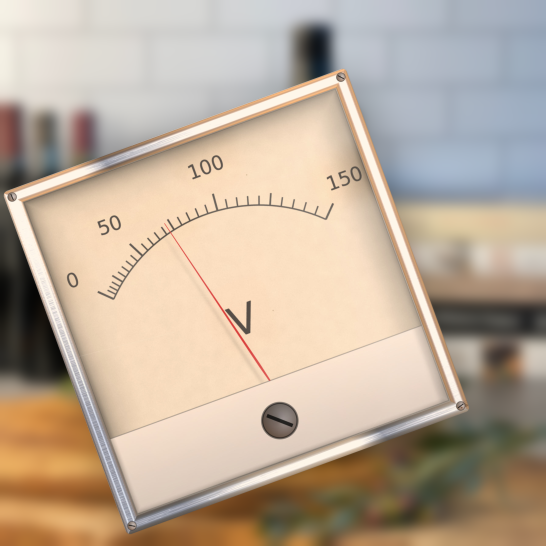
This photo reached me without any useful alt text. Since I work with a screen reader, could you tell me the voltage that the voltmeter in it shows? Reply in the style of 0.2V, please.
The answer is 72.5V
